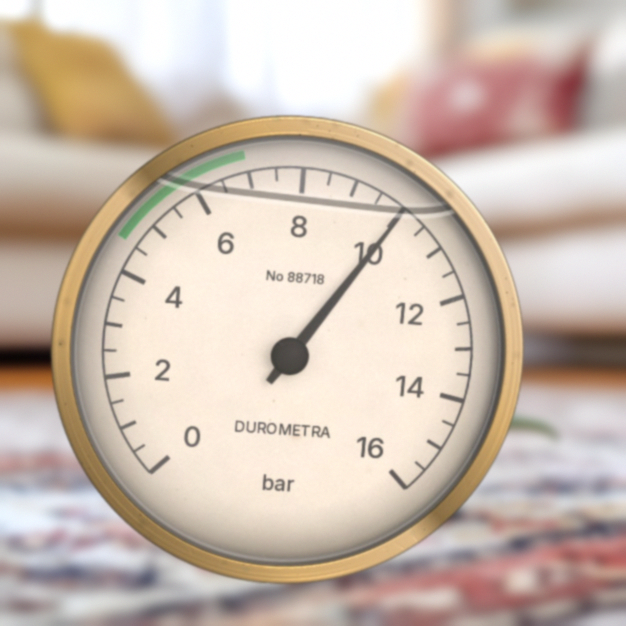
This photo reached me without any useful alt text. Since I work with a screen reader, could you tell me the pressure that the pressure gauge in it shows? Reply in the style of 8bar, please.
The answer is 10bar
